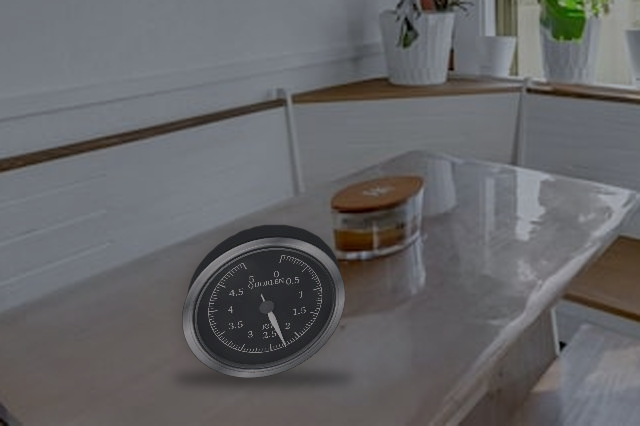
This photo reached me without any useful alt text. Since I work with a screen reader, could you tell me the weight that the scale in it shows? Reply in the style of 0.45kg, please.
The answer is 2.25kg
